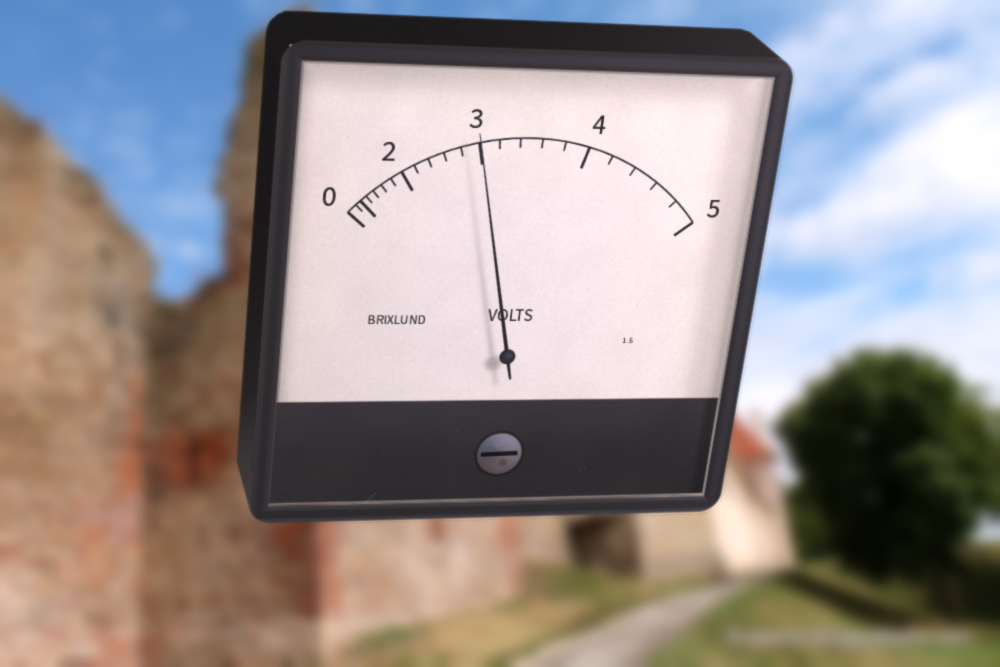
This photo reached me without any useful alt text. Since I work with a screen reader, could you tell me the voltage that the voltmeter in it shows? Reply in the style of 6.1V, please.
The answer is 3V
